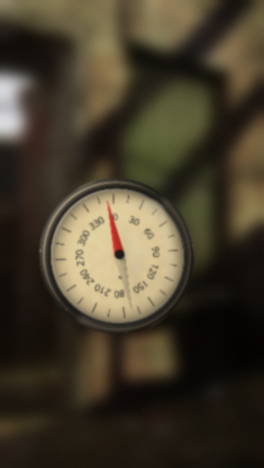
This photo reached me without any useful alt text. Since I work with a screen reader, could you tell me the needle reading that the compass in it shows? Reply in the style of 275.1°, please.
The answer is 352.5°
